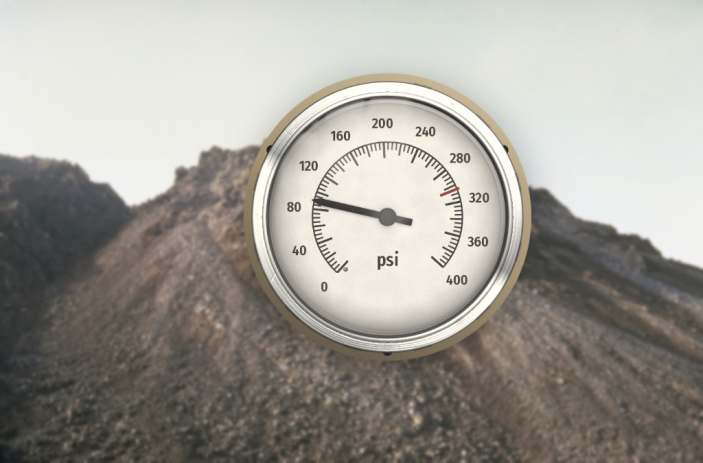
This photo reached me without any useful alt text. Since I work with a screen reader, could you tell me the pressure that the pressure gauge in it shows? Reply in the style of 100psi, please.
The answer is 90psi
